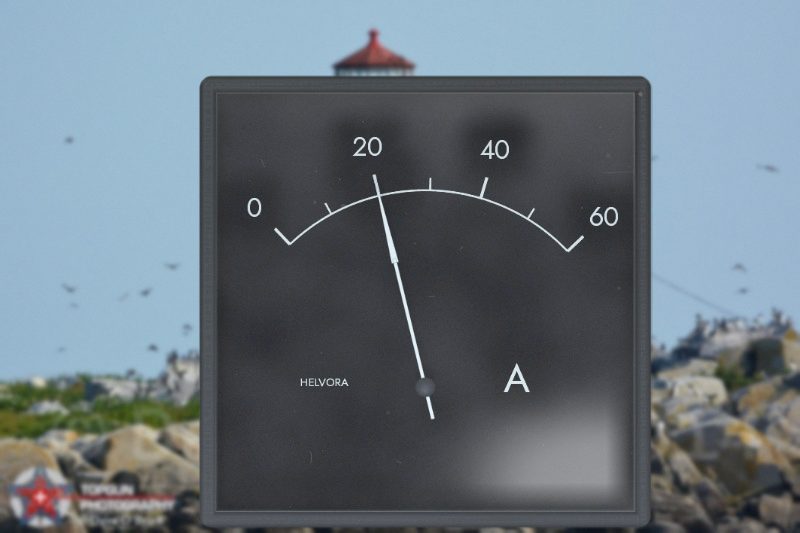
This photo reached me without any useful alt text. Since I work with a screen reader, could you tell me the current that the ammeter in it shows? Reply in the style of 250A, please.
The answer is 20A
